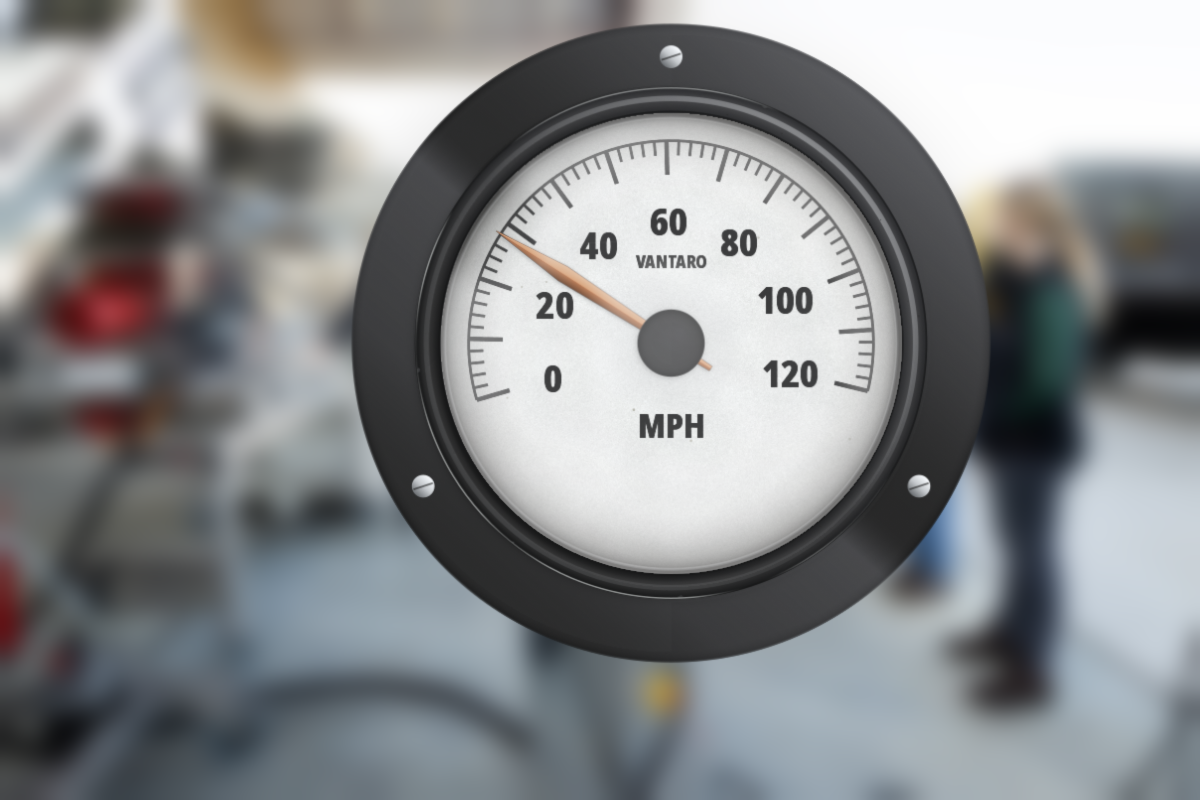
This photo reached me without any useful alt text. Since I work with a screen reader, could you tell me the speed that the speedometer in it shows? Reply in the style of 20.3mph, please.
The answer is 28mph
